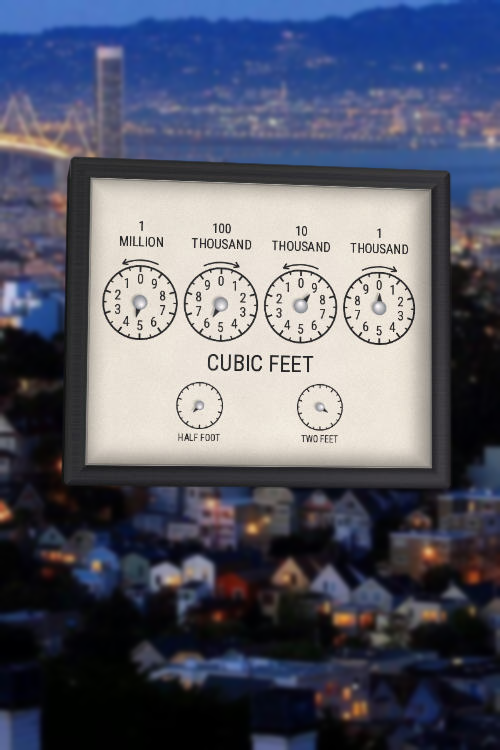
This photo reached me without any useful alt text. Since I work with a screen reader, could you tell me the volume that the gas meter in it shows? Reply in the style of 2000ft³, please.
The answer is 459000ft³
